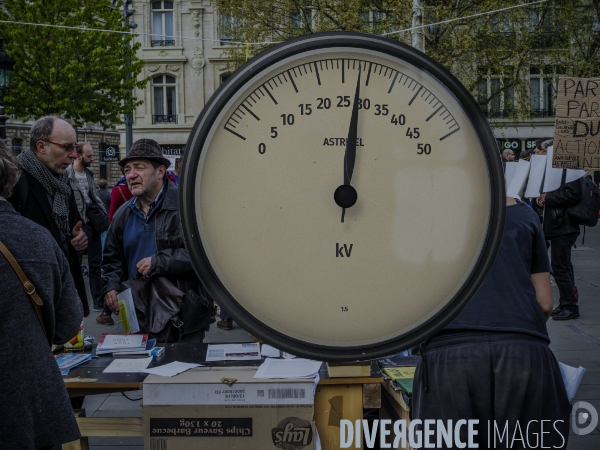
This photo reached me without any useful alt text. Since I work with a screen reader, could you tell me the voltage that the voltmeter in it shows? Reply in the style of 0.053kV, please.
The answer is 28kV
